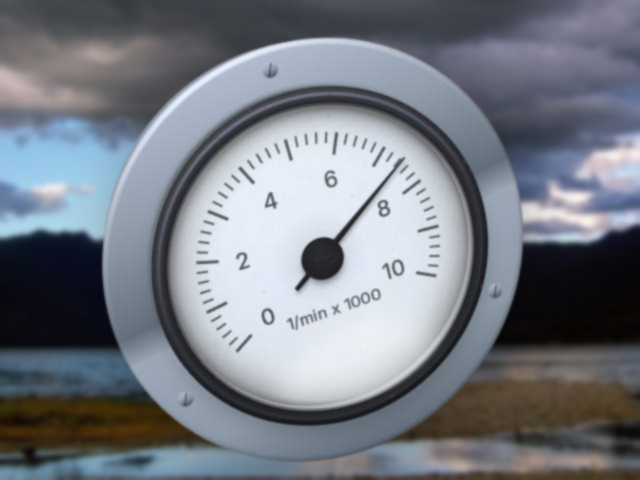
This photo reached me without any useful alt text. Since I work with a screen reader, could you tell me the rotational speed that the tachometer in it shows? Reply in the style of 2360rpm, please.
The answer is 7400rpm
